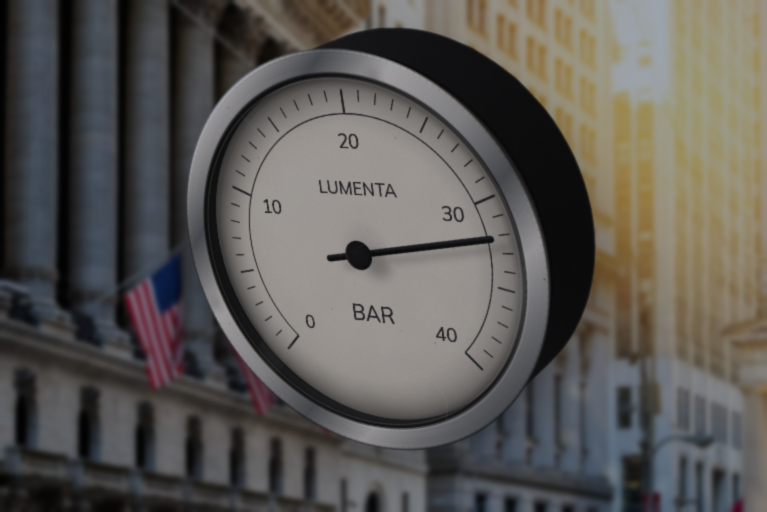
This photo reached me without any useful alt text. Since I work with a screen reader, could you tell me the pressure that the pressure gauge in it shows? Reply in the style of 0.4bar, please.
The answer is 32bar
